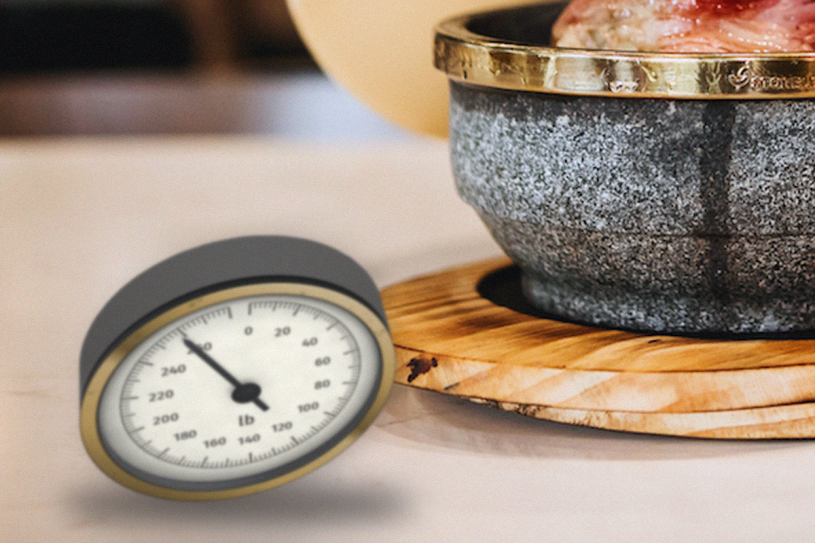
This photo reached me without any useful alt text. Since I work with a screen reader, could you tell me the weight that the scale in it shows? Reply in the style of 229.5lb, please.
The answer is 260lb
